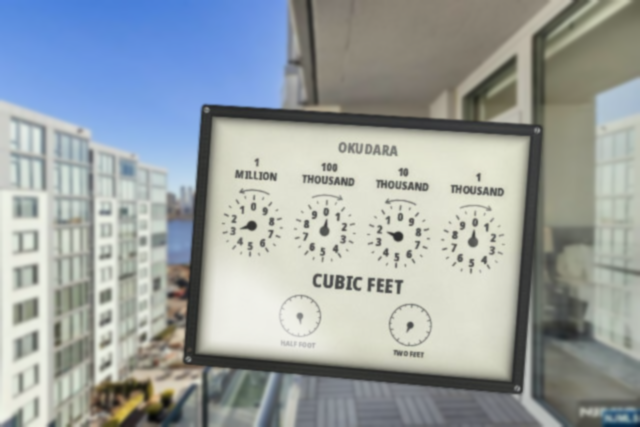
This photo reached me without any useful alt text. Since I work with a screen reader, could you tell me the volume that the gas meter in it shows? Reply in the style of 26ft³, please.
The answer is 302000ft³
